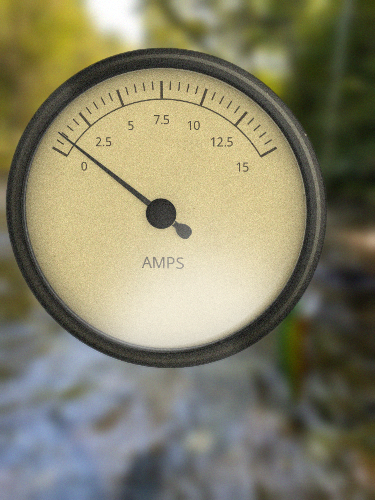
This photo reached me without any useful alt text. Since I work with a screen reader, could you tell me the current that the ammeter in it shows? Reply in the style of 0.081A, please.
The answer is 1A
